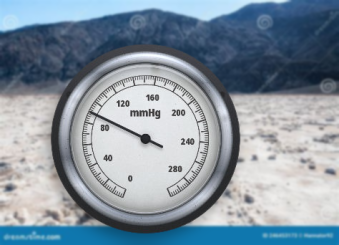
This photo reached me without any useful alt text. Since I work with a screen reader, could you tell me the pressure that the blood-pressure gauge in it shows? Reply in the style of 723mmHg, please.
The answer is 90mmHg
